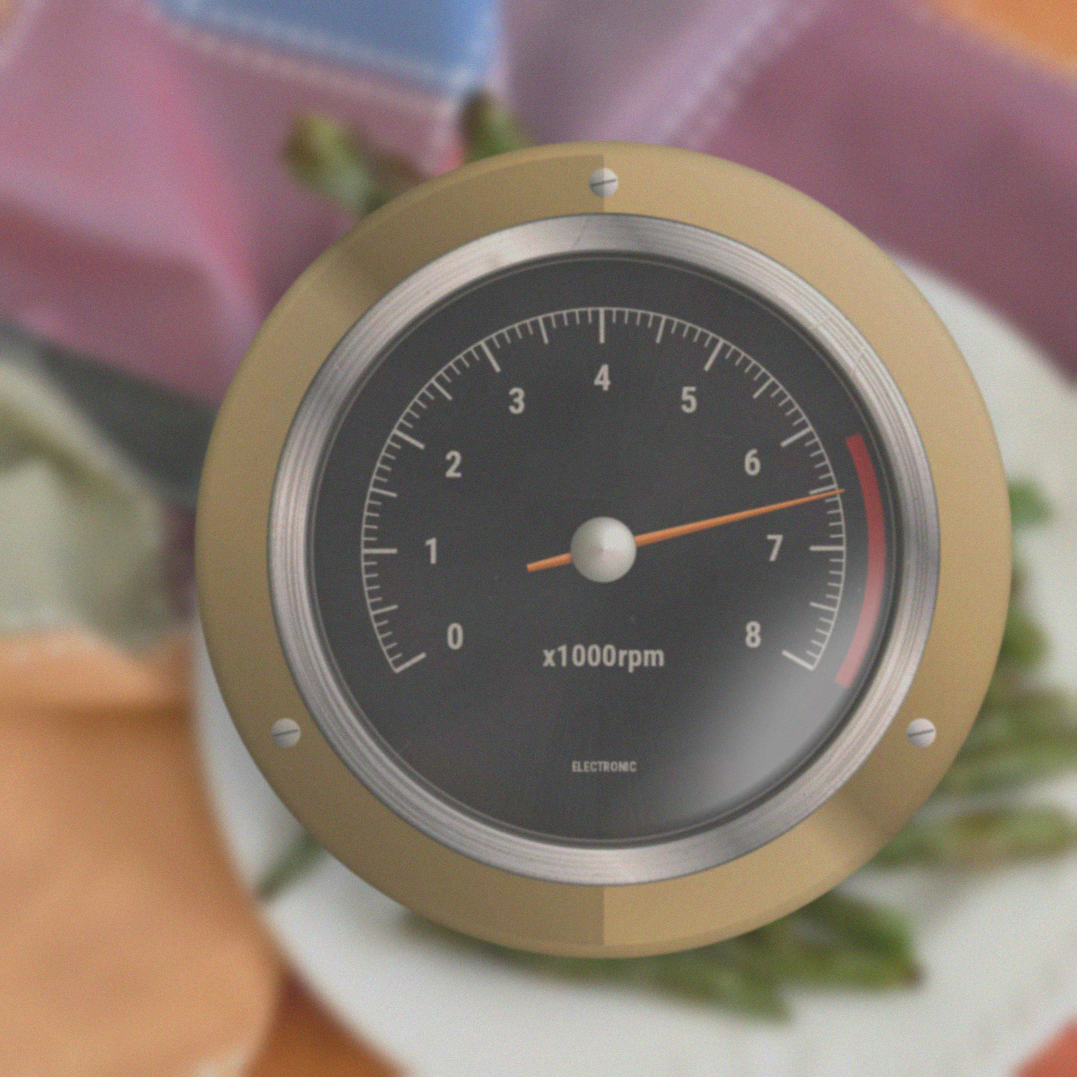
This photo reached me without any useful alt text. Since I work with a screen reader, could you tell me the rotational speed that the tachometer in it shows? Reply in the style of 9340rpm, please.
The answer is 6550rpm
